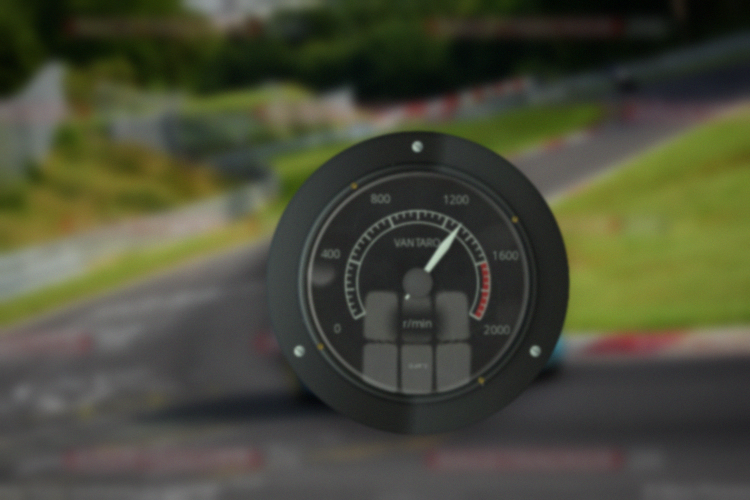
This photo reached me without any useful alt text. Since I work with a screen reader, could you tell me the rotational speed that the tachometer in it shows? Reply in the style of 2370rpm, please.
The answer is 1300rpm
